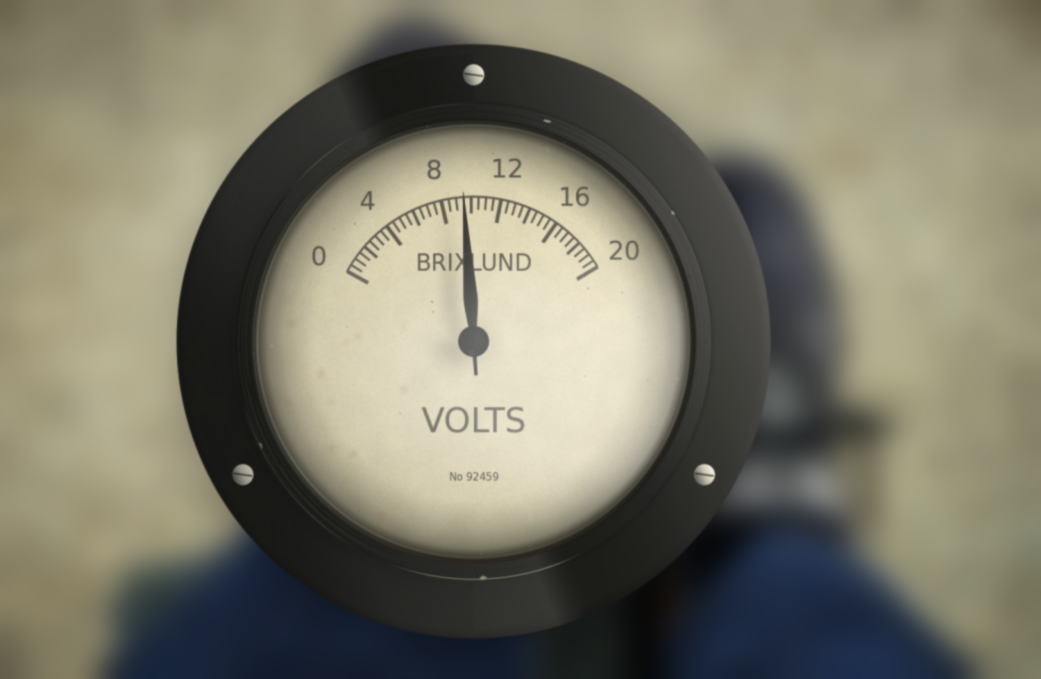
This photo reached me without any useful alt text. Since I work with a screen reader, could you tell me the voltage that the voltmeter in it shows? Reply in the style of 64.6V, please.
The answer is 9.5V
